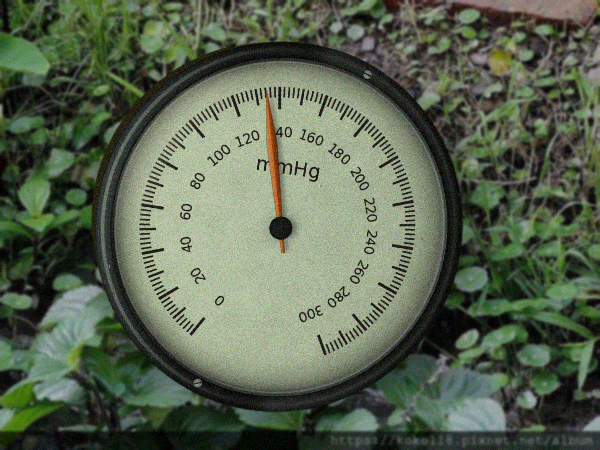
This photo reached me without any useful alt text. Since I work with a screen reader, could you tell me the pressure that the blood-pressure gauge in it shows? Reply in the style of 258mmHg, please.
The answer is 134mmHg
